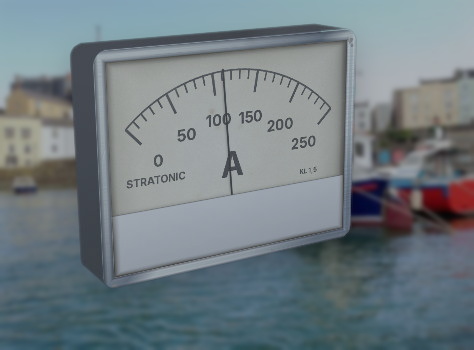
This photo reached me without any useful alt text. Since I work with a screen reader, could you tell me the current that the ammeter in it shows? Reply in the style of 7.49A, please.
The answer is 110A
